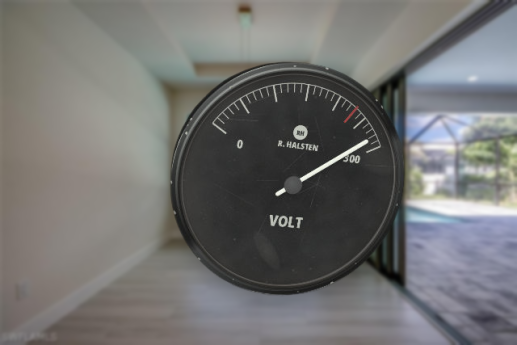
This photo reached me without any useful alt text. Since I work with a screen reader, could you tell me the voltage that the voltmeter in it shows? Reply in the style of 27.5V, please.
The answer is 280V
